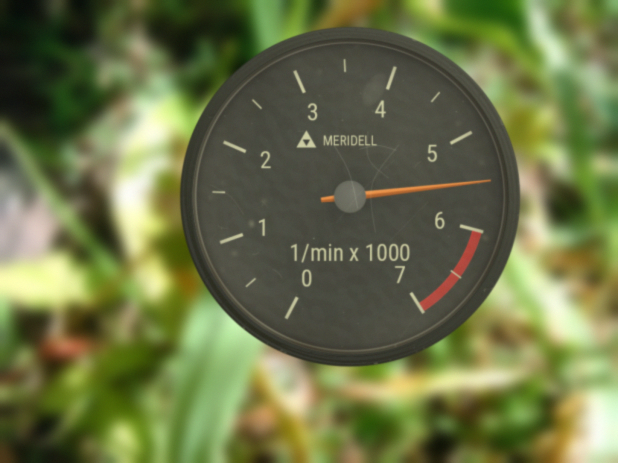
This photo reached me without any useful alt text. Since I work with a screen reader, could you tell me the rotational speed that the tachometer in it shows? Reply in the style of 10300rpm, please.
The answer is 5500rpm
